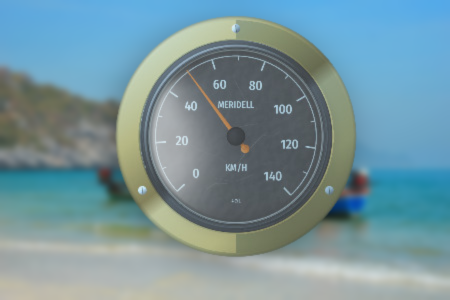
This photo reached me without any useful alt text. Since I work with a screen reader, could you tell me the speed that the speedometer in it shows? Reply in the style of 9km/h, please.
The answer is 50km/h
